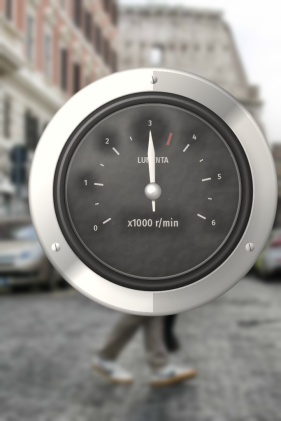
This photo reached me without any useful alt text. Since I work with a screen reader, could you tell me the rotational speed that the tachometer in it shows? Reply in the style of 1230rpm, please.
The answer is 3000rpm
